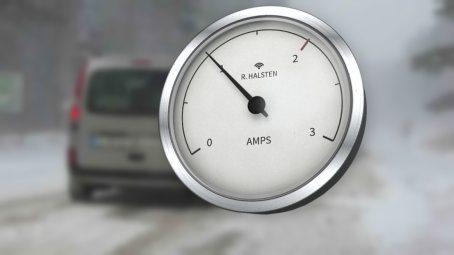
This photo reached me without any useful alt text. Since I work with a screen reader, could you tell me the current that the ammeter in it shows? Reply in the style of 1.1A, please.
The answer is 1A
